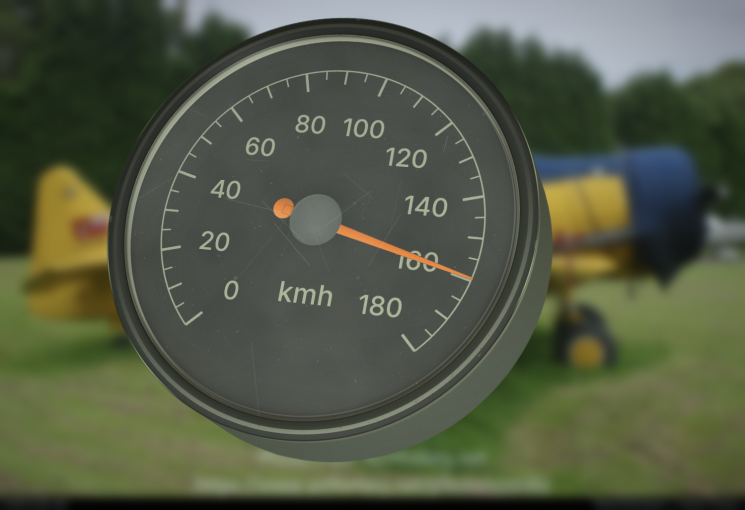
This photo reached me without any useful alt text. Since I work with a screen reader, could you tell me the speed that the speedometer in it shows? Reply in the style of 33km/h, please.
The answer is 160km/h
